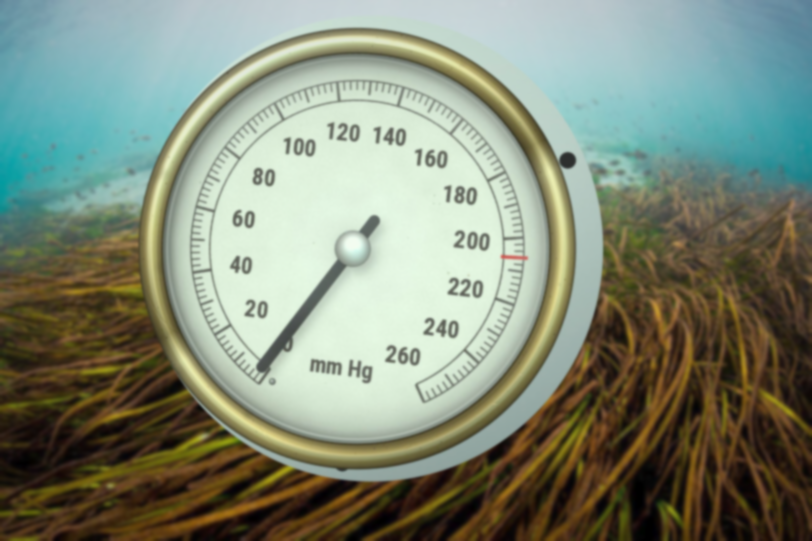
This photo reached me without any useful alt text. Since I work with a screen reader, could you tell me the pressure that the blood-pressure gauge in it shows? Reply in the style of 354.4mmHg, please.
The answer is 2mmHg
